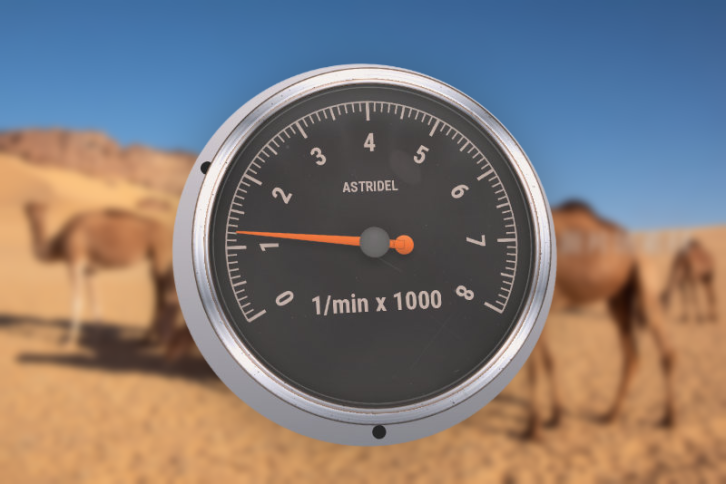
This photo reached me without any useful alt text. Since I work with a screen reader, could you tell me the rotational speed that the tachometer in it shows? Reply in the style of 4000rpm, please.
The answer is 1200rpm
